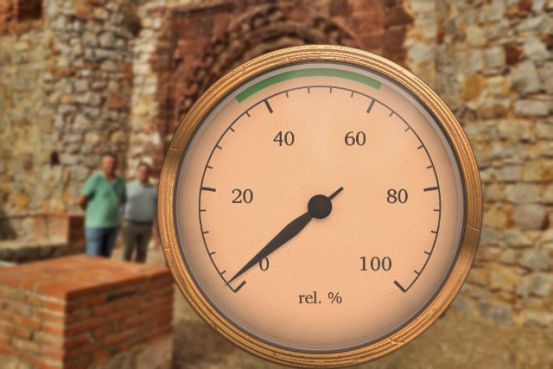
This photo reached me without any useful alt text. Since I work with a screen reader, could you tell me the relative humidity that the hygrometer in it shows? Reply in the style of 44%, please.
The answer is 2%
